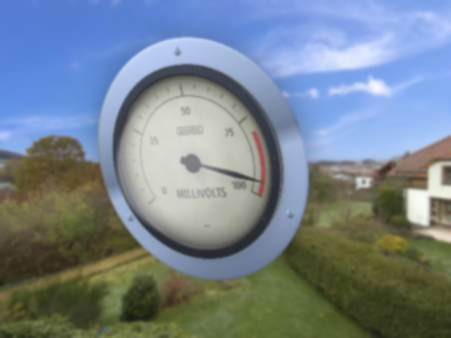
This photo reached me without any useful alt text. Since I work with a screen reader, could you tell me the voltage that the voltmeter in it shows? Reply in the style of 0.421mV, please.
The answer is 95mV
